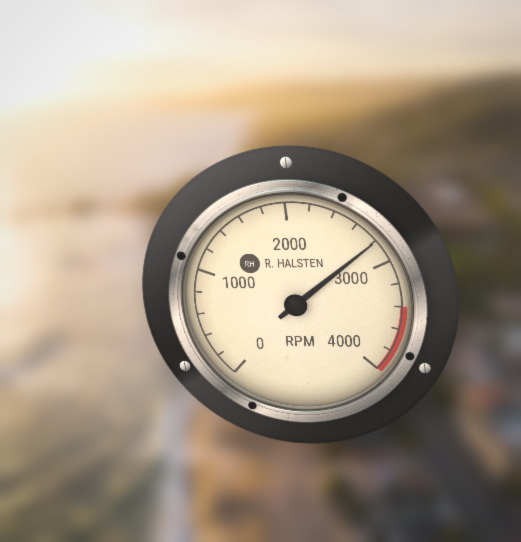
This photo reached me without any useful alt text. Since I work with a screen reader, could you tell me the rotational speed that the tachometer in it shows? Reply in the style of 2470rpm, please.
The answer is 2800rpm
